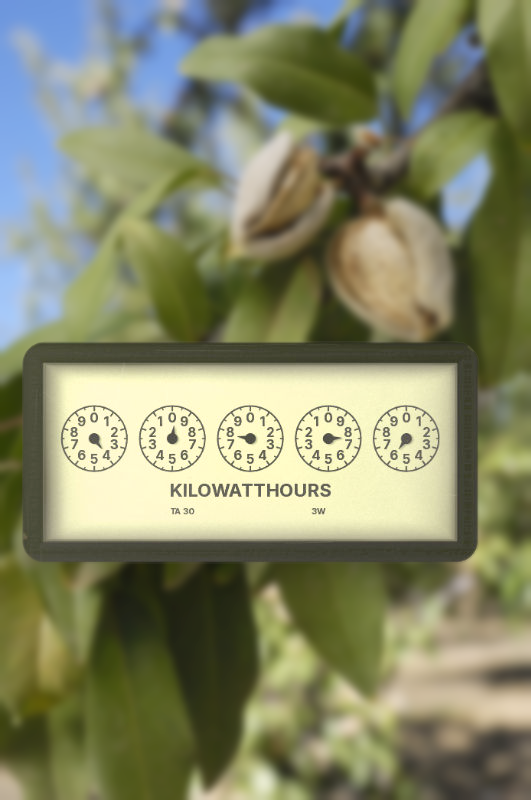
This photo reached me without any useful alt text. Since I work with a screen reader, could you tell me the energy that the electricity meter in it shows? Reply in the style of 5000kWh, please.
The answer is 39776kWh
